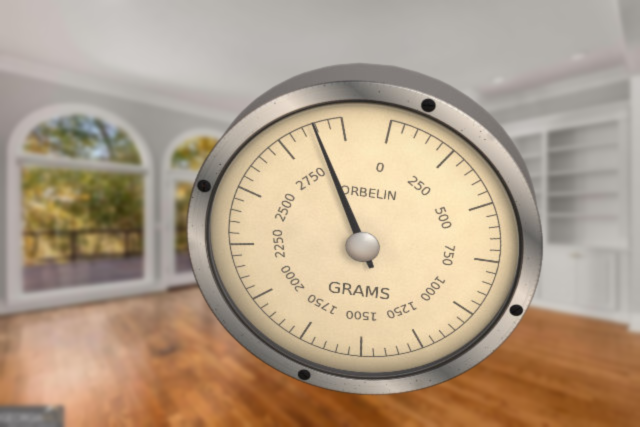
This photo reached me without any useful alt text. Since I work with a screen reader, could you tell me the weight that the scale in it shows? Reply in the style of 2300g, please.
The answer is 2900g
